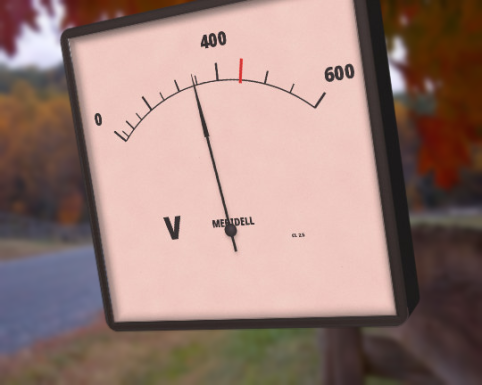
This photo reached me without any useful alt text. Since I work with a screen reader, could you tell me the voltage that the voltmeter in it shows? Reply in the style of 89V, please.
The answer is 350V
